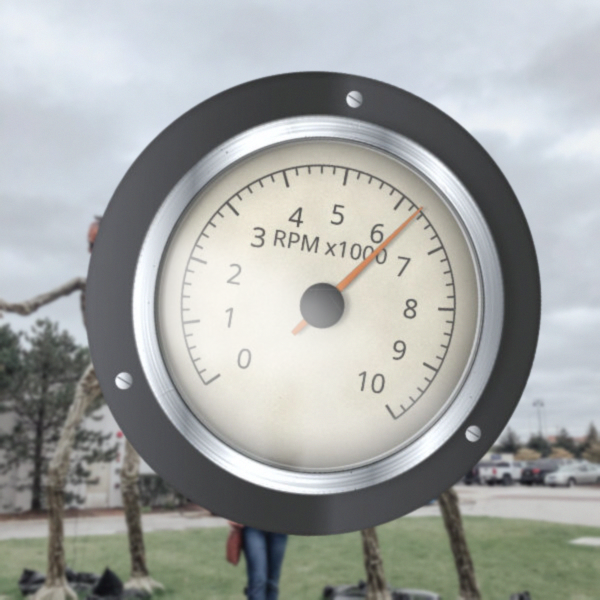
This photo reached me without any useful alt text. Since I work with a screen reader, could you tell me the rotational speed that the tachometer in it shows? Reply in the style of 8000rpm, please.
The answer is 6300rpm
